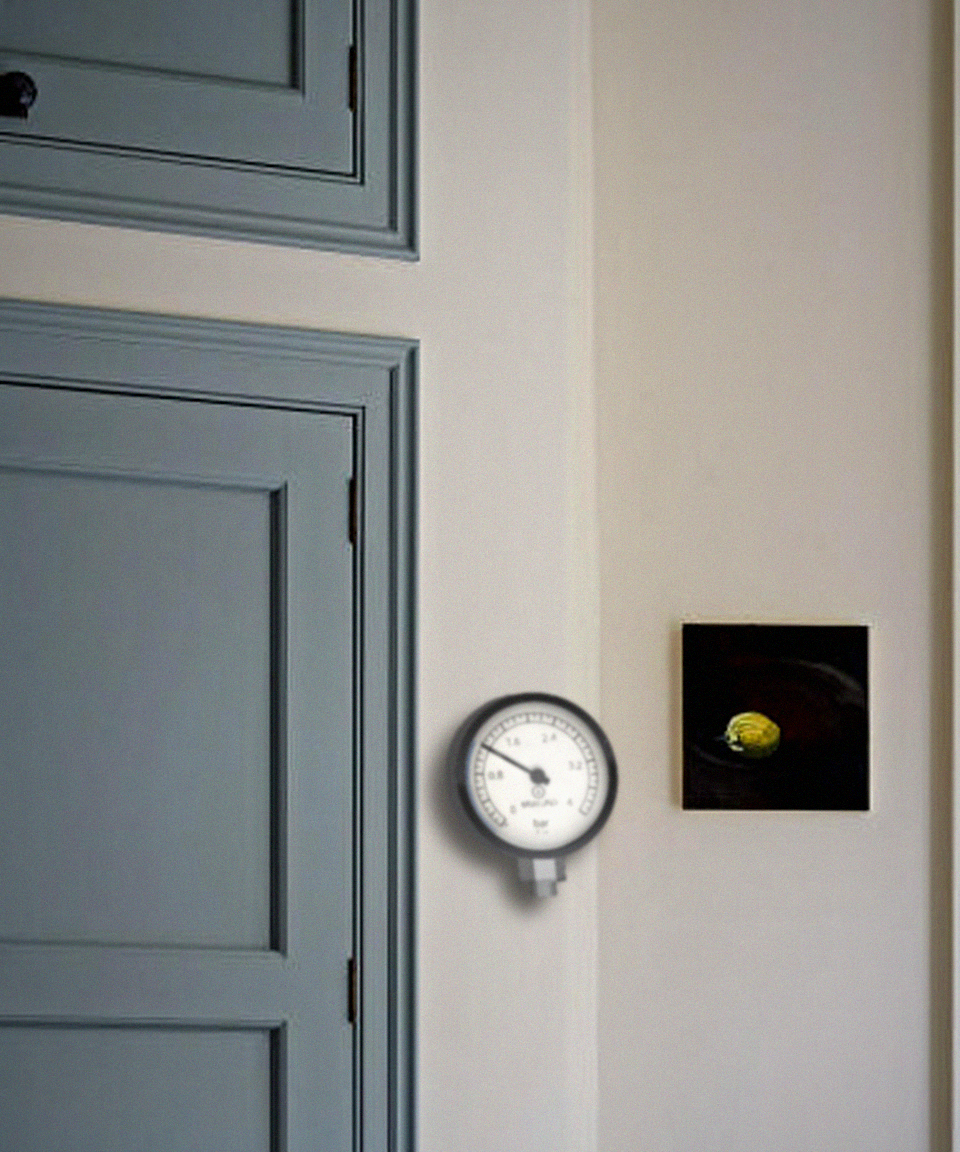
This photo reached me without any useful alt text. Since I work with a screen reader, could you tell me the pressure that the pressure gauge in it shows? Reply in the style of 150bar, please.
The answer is 1.2bar
